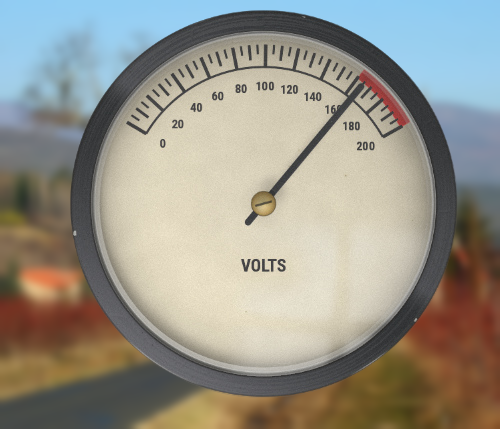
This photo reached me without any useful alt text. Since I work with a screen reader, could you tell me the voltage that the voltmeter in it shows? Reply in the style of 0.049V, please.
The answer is 165V
